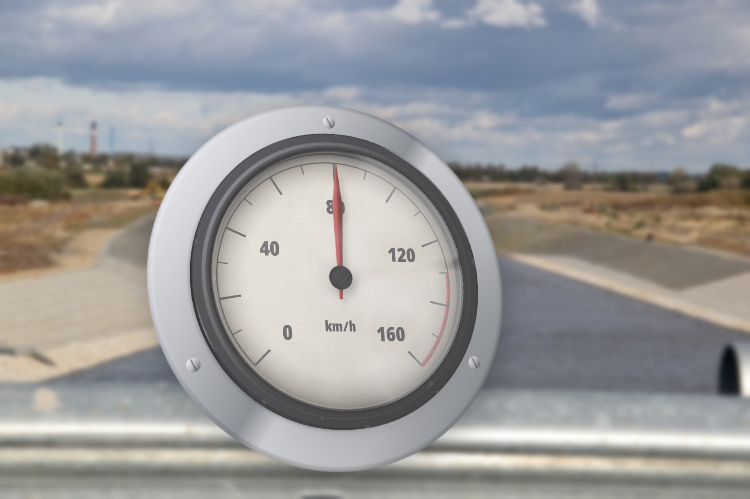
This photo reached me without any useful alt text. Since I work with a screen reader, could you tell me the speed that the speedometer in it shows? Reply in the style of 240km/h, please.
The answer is 80km/h
